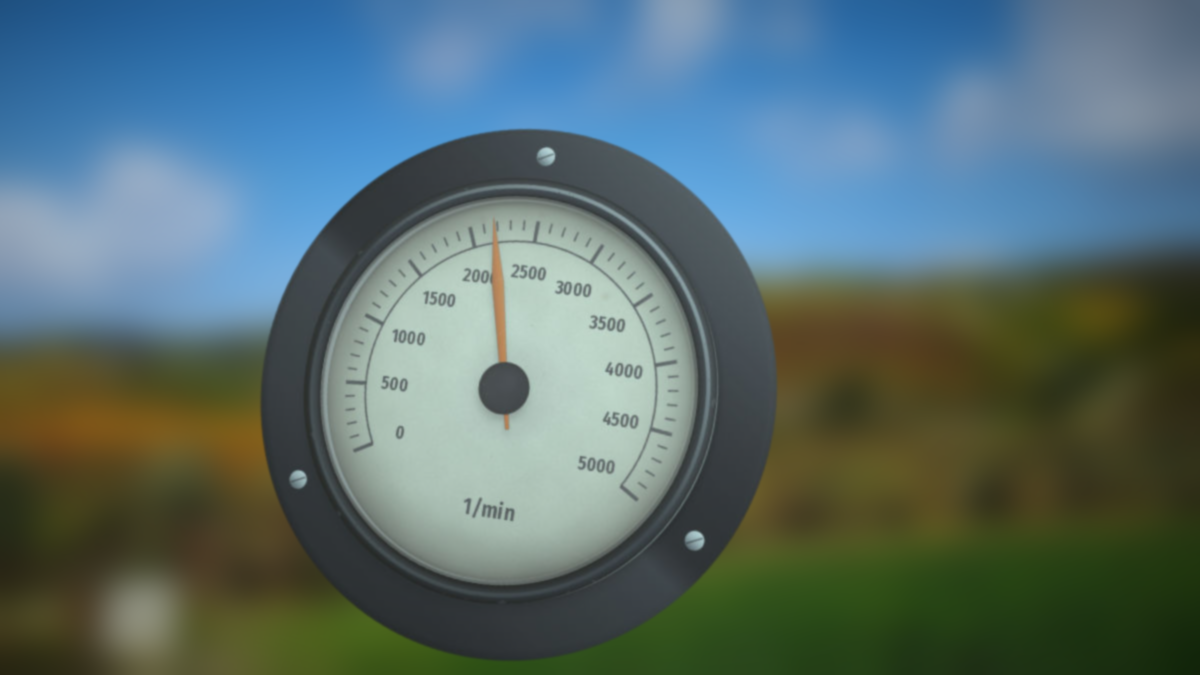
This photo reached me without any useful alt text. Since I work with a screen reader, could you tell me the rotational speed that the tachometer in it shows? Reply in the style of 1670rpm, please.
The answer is 2200rpm
